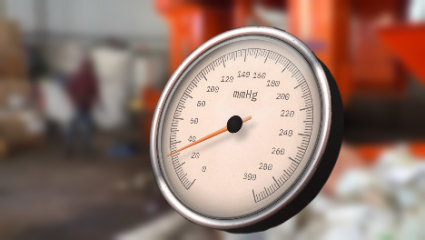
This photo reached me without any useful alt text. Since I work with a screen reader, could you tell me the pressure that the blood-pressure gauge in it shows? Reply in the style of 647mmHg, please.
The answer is 30mmHg
